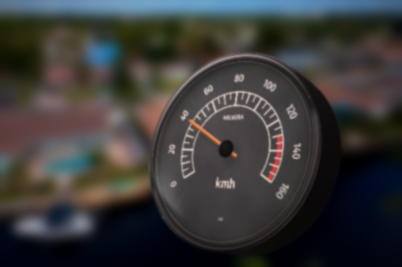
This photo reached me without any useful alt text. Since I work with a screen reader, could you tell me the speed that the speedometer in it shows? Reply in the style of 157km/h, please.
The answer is 40km/h
